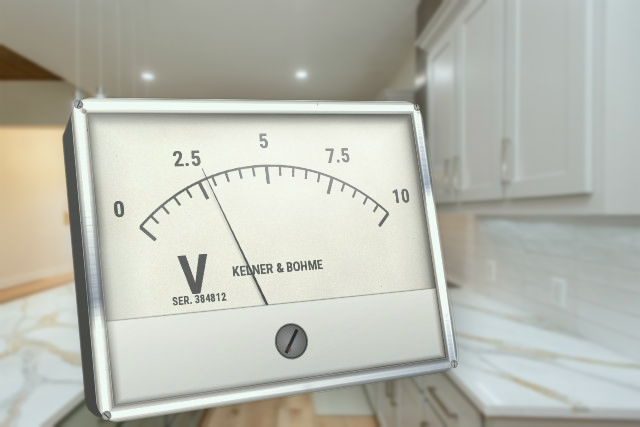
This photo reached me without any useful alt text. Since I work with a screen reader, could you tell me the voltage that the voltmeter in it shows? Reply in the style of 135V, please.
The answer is 2.75V
